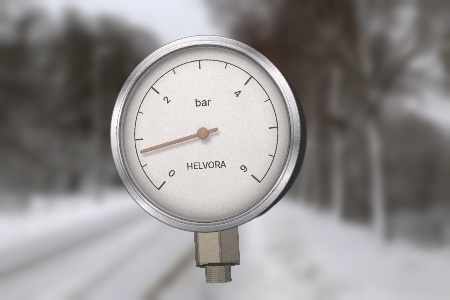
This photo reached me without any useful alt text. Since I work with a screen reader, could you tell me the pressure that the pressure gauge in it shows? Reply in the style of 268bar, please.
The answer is 0.75bar
